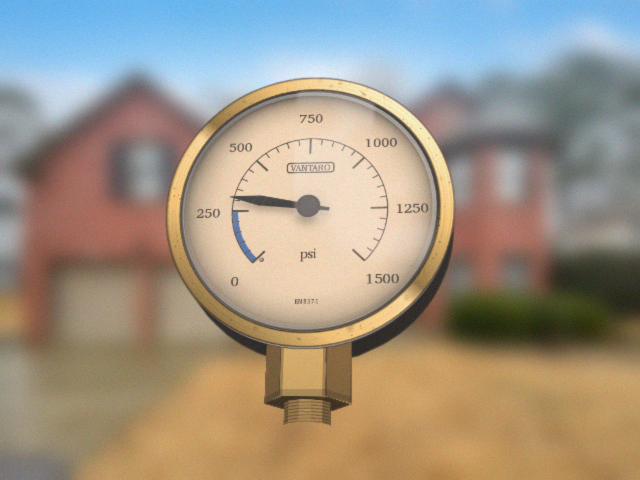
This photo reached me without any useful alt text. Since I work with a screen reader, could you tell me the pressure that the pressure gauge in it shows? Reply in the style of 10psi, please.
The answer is 300psi
